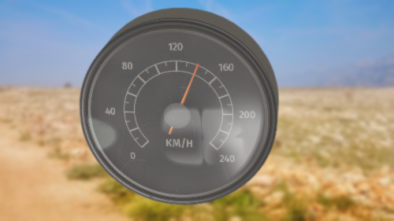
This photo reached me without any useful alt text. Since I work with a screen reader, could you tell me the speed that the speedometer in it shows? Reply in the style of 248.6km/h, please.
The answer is 140km/h
